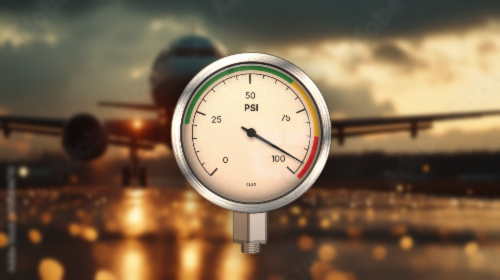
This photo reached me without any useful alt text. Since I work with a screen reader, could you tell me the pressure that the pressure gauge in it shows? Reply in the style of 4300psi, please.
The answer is 95psi
